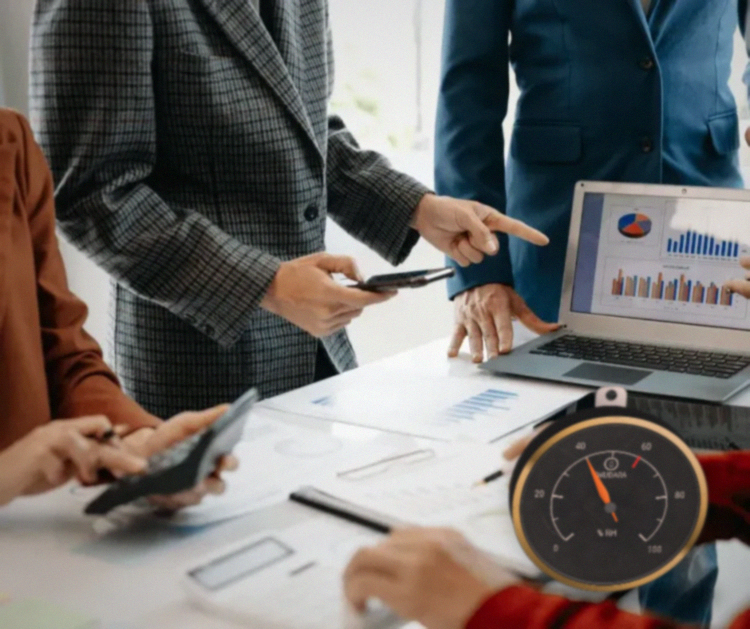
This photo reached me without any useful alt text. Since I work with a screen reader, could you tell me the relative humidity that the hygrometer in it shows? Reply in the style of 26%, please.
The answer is 40%
